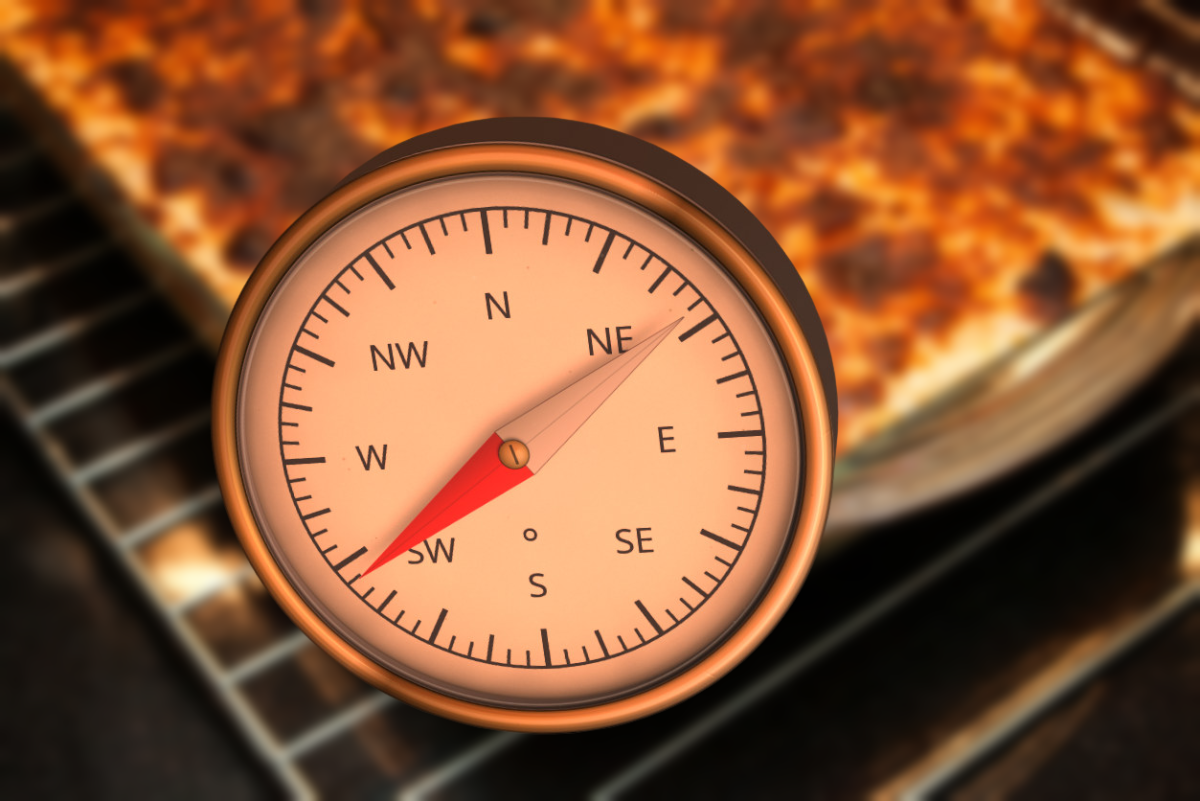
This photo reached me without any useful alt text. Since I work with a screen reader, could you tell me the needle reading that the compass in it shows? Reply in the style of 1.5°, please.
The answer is 235°
